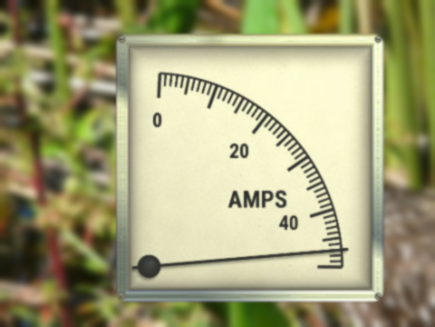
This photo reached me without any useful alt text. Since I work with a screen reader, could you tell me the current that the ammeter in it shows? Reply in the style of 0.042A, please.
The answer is 47A
